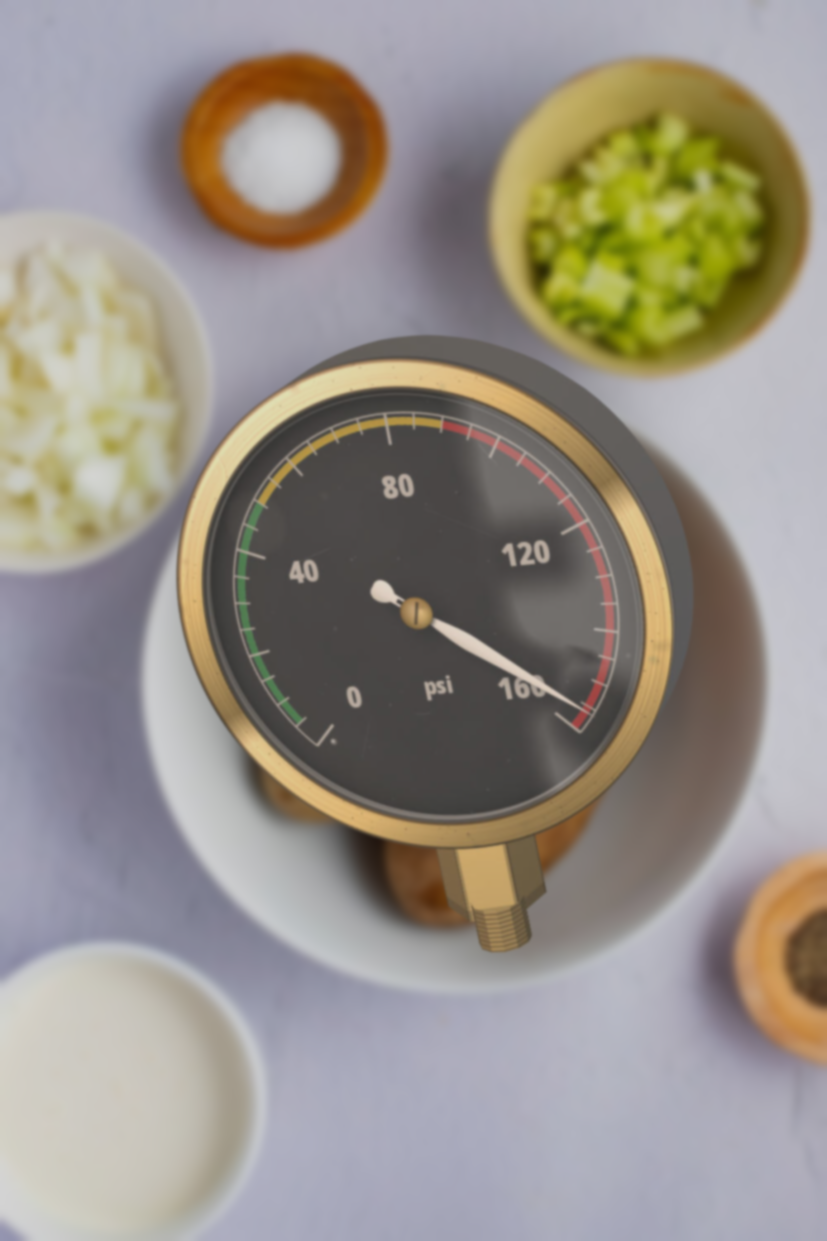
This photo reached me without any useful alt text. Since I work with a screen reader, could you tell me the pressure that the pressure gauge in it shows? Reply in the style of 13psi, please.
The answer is 155psi
